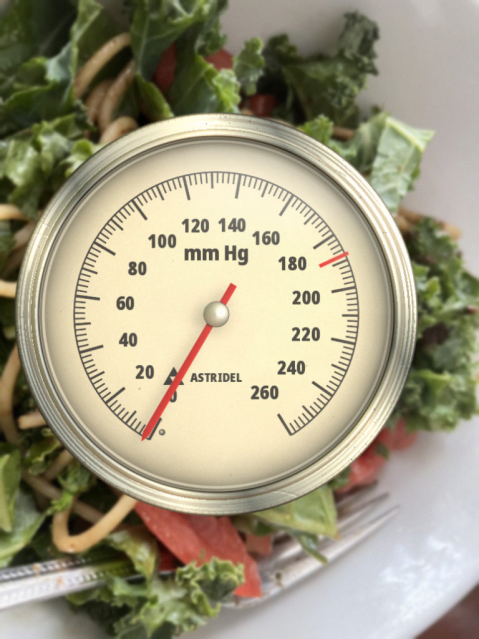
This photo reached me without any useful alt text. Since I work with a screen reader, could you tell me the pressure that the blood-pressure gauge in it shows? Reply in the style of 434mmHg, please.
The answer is 2mmHg
